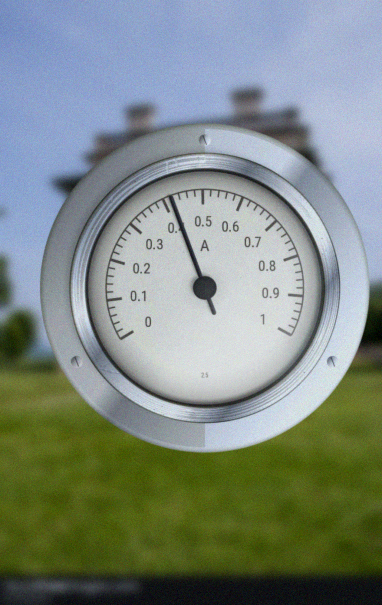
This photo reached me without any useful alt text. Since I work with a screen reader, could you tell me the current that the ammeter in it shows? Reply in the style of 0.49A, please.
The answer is 0.42A
